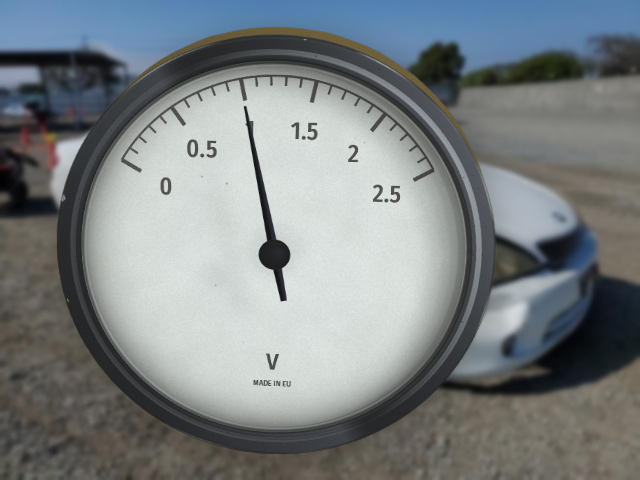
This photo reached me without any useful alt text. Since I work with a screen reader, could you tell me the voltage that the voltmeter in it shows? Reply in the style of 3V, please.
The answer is 1V
